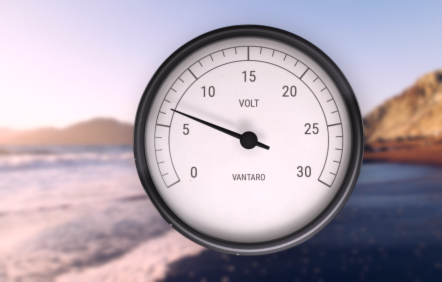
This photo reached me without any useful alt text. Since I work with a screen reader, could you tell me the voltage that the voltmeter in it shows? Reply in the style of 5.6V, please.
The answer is 6.5V
